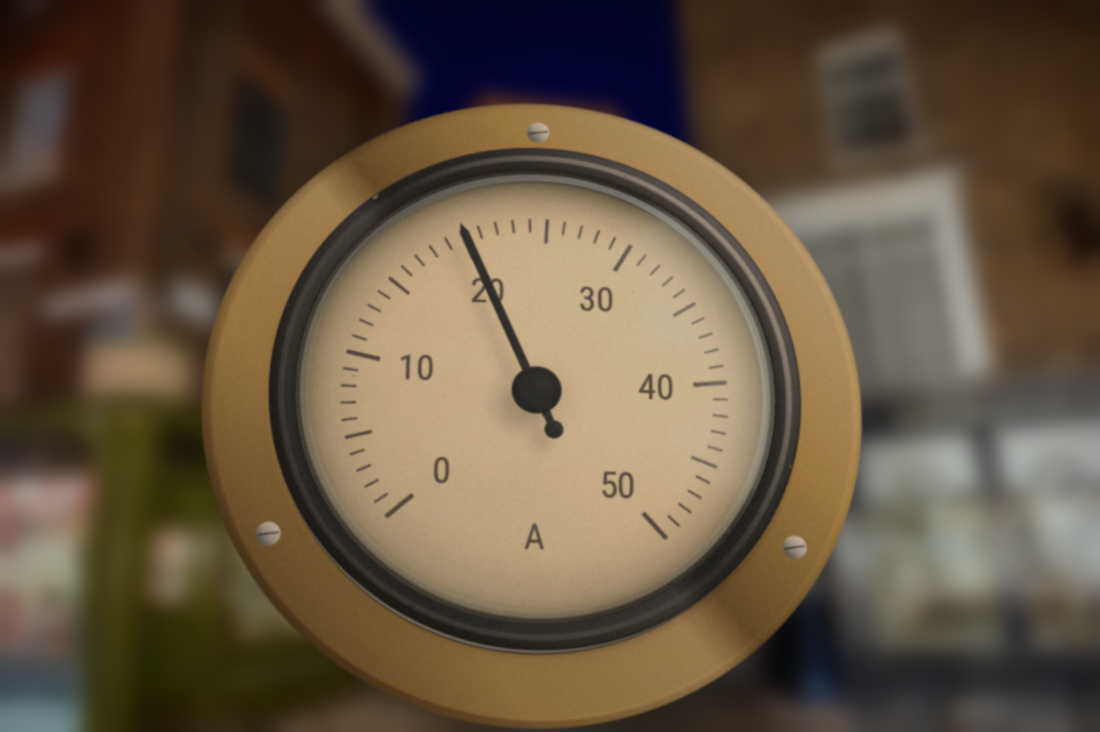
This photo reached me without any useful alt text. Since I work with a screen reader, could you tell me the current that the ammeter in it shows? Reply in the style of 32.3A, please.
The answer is 20A
